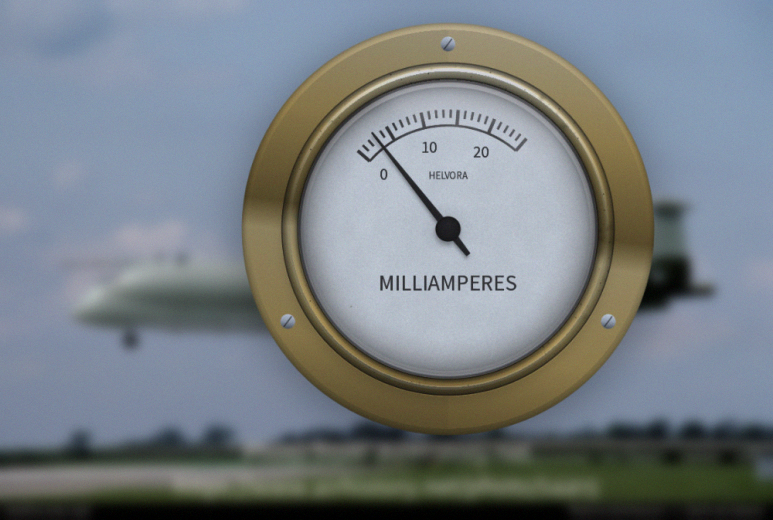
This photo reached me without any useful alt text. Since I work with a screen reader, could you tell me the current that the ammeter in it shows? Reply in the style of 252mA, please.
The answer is 3mA
